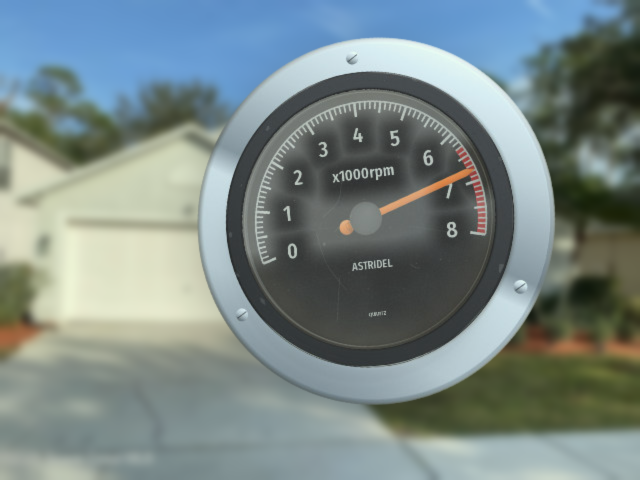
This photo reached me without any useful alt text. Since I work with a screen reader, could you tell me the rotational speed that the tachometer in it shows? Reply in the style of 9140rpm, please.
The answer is 6800rpm
